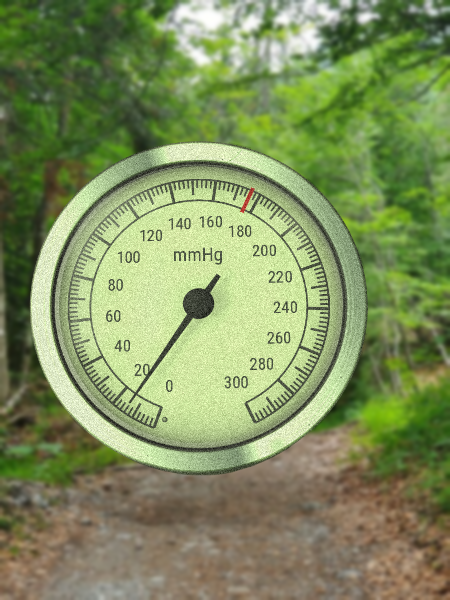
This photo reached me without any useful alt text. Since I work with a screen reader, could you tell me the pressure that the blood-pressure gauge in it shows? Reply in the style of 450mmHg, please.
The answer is 14mmHg
